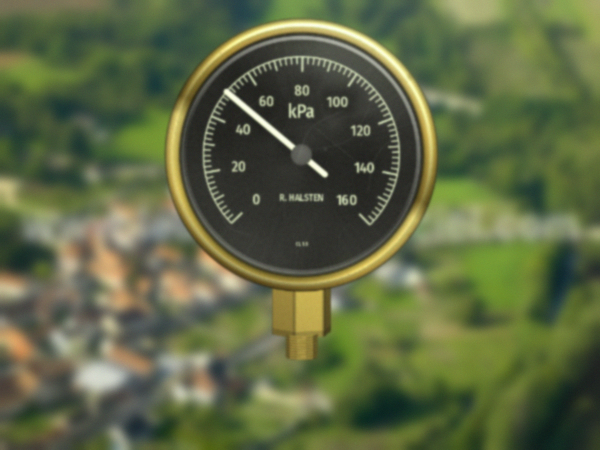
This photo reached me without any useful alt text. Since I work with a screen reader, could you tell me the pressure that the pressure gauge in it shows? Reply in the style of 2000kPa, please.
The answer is 50kPa
